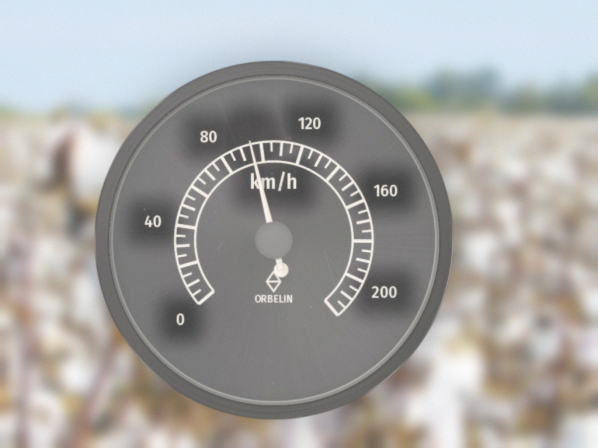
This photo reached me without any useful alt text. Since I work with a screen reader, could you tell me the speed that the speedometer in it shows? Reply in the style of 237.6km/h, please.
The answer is 95km/h
